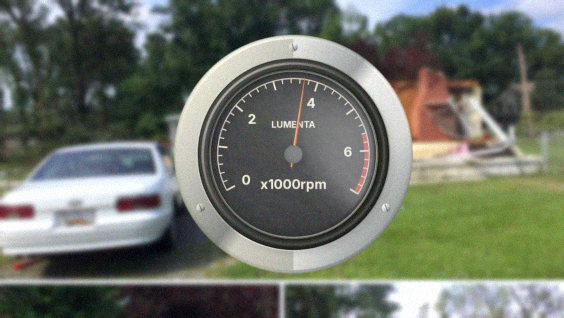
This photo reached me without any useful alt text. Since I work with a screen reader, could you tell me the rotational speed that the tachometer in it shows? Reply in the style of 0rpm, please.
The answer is 3700rpm
